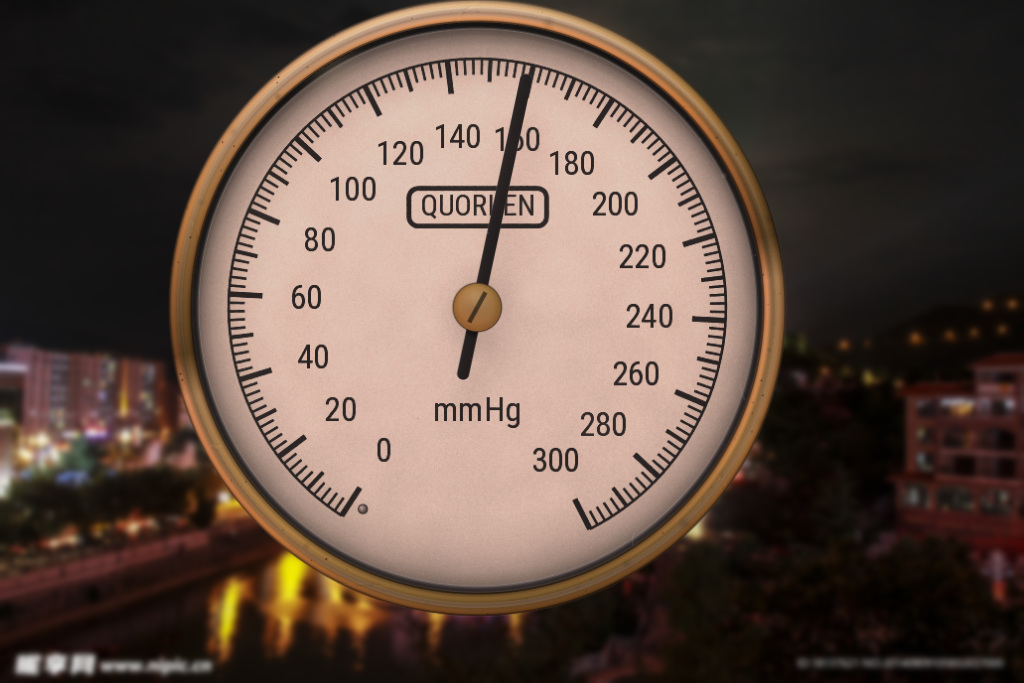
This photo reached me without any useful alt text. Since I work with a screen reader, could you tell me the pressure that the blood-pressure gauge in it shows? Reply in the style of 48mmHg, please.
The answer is 159mmHg
